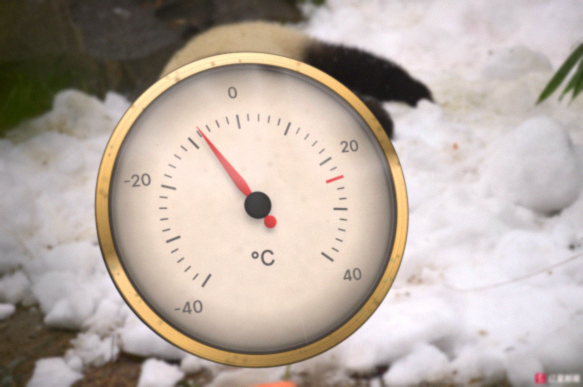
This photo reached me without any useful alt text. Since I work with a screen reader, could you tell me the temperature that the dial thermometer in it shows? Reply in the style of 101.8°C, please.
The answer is -8°C
